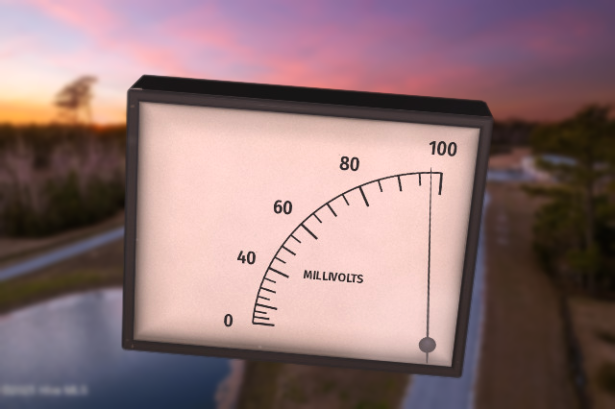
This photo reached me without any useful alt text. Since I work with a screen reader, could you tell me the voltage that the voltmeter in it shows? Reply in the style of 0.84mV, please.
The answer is 97.5mV
